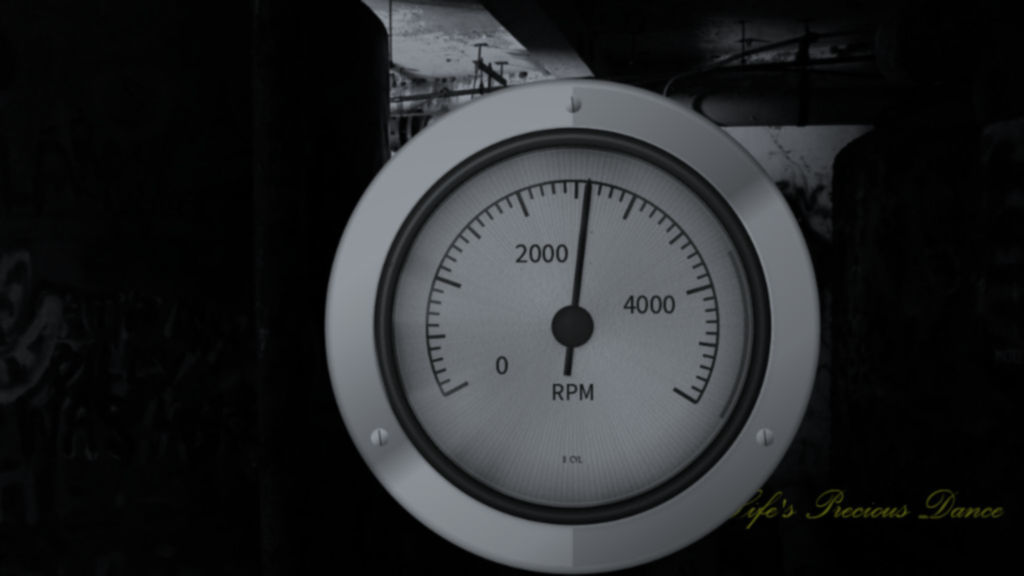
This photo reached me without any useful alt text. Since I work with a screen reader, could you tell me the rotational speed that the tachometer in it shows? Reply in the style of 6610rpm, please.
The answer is 2600rpm
